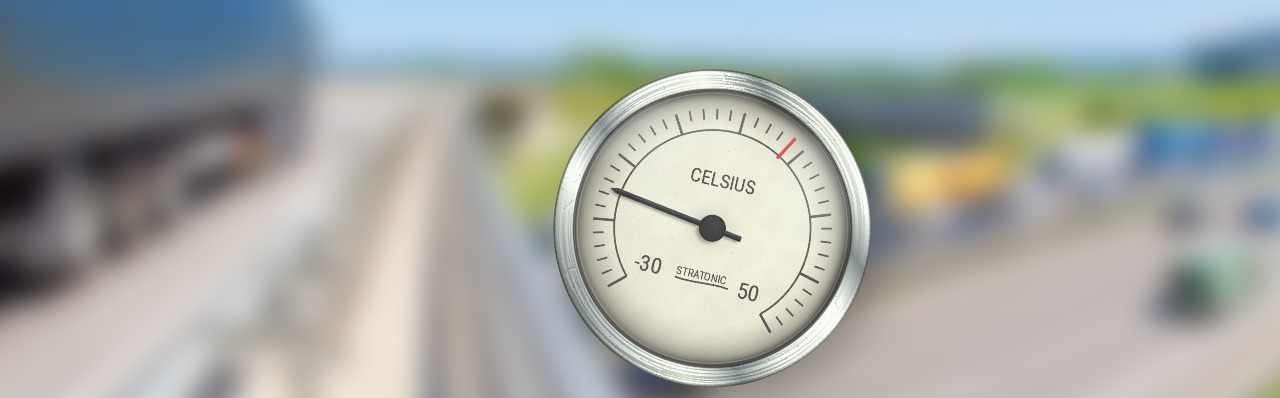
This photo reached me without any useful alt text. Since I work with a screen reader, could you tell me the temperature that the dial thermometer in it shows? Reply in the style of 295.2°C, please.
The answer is -15°C
